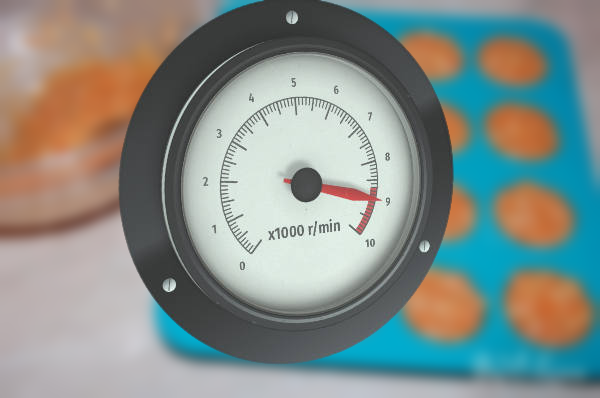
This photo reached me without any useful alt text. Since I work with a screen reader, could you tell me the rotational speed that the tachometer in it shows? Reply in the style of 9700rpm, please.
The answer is 9000rpm
